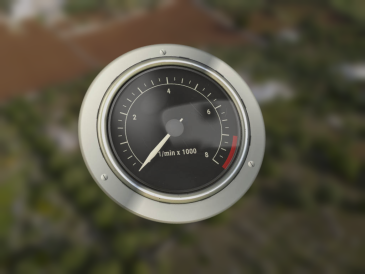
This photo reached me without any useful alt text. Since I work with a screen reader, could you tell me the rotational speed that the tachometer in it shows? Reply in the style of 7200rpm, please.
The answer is 0rpm
